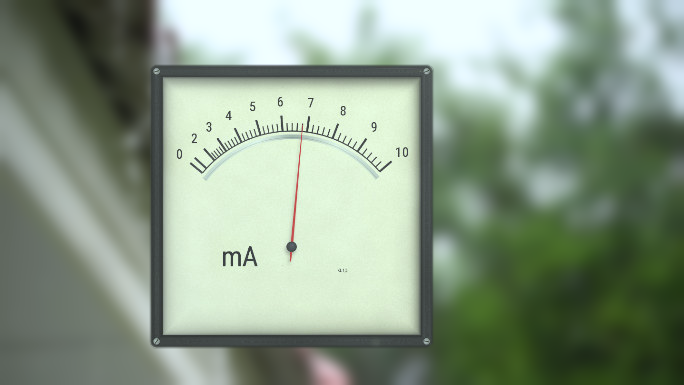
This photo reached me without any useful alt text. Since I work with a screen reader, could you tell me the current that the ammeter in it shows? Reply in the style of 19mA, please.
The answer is 6.8mA
